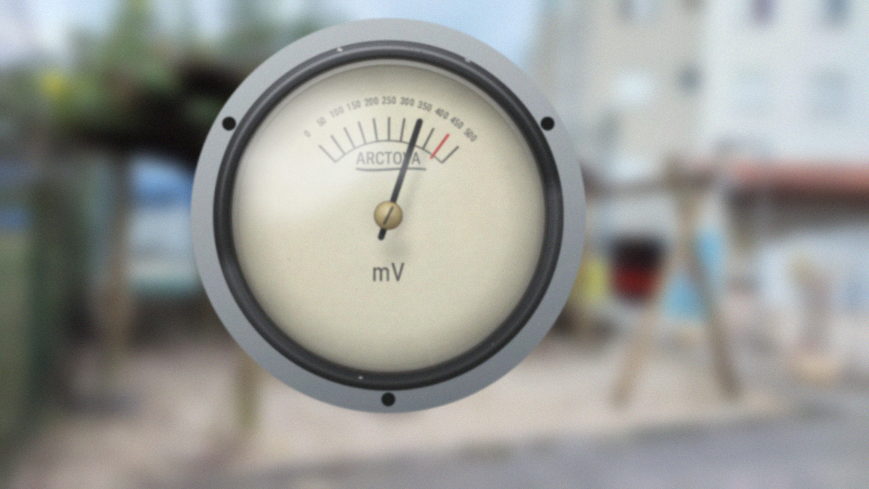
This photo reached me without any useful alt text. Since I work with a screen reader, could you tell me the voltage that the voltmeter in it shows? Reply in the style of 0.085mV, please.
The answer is 350mV
